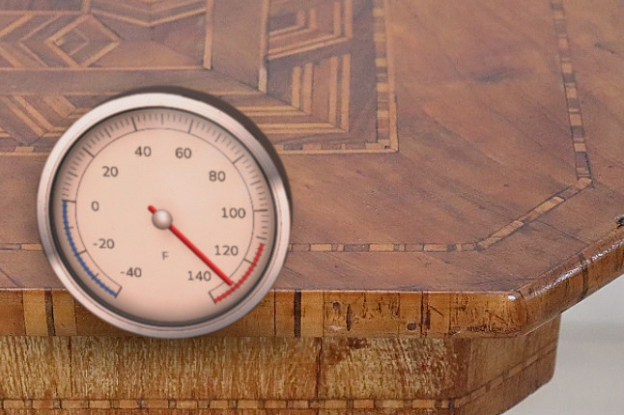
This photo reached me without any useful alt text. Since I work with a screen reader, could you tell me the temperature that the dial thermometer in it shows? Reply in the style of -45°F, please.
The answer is 130°F
